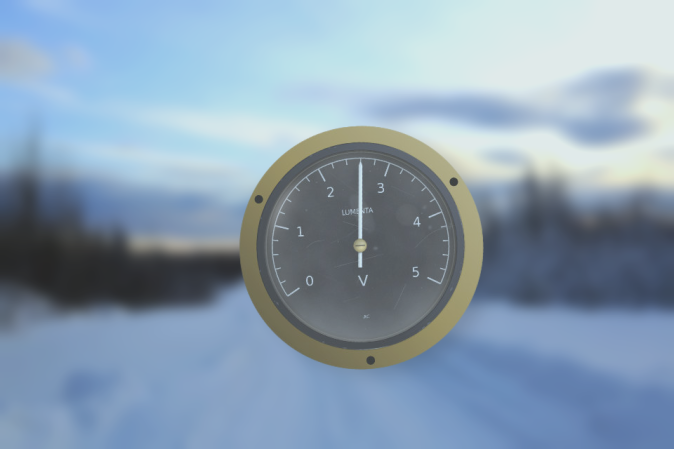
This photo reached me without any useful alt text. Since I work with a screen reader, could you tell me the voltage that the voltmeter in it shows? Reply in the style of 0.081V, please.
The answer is 2.6V
